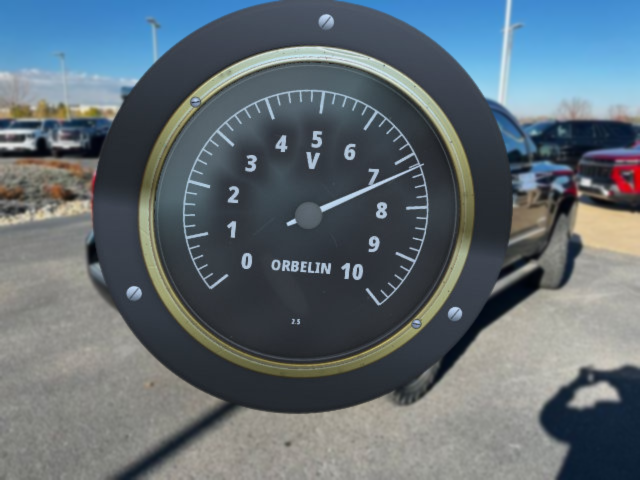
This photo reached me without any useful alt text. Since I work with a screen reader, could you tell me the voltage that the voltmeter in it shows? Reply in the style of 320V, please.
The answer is 7.2V
